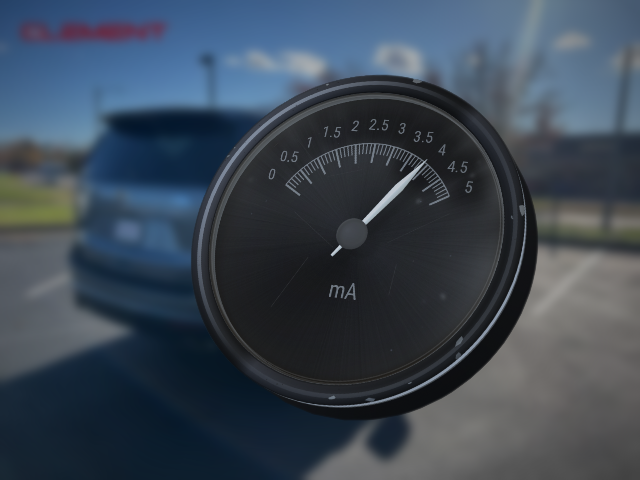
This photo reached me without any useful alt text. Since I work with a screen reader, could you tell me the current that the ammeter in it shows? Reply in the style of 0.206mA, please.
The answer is 4mA
